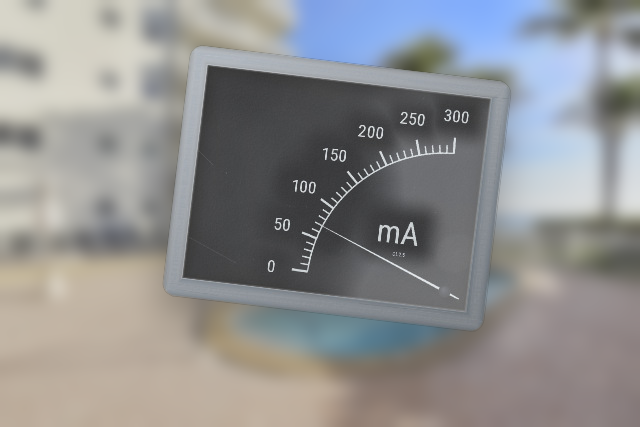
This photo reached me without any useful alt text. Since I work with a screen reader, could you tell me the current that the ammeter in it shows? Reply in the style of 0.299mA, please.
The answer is 70mA
